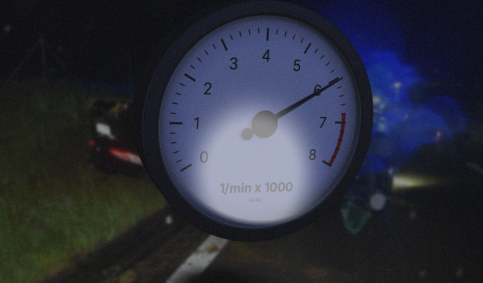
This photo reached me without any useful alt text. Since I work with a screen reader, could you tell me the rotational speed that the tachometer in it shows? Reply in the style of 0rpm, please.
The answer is 6000rpm
